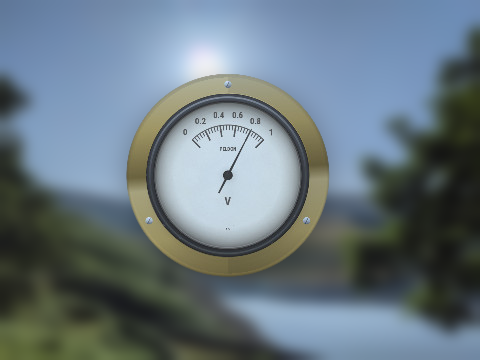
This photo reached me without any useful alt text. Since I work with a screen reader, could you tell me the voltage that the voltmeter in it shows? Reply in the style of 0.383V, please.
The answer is 0.8V
